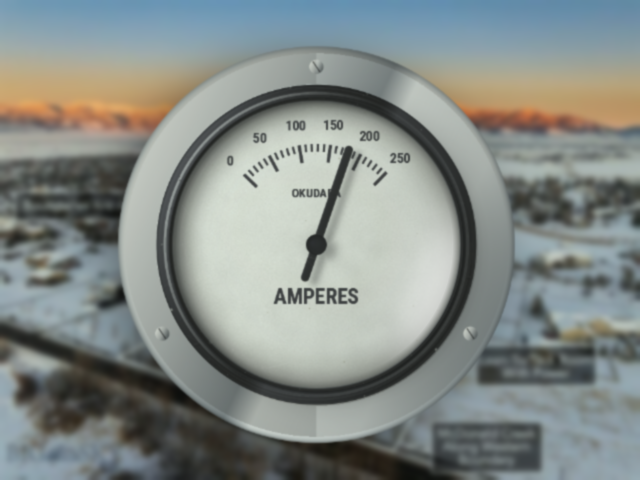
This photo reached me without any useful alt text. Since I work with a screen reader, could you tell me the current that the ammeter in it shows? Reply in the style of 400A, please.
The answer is 180A
